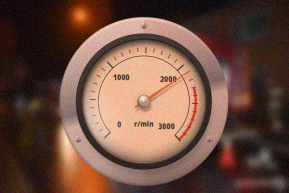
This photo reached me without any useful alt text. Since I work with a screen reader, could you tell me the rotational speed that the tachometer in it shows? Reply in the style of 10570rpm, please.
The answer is 2100rpm
